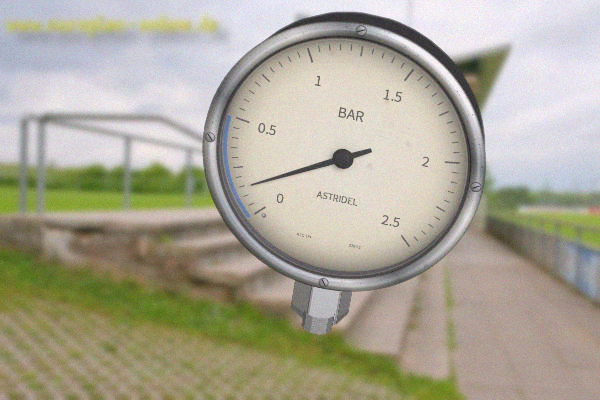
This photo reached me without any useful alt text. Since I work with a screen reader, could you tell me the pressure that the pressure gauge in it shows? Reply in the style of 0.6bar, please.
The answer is 0.15bar
